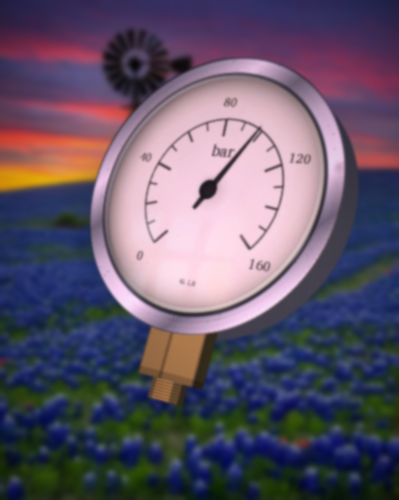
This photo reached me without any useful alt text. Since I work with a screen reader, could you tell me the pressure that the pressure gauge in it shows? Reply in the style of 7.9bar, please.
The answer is 100bar
